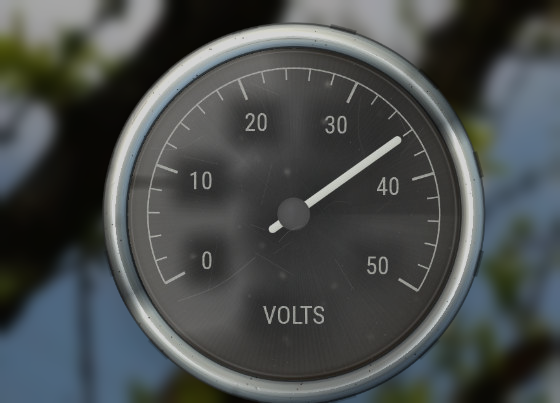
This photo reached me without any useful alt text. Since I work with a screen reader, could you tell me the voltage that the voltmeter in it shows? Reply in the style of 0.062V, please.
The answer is 36V
